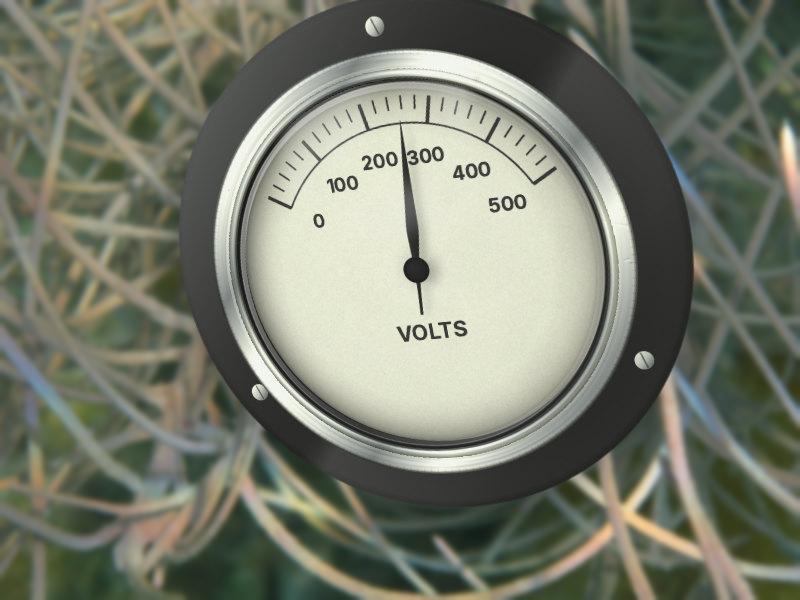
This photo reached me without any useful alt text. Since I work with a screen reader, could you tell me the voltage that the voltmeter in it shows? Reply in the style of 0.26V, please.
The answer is 260V
